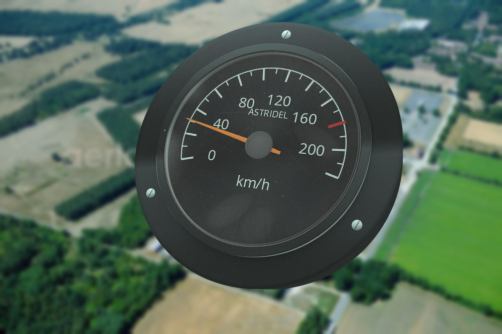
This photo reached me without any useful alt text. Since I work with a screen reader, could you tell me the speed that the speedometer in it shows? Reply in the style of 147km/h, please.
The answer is 30km/h
